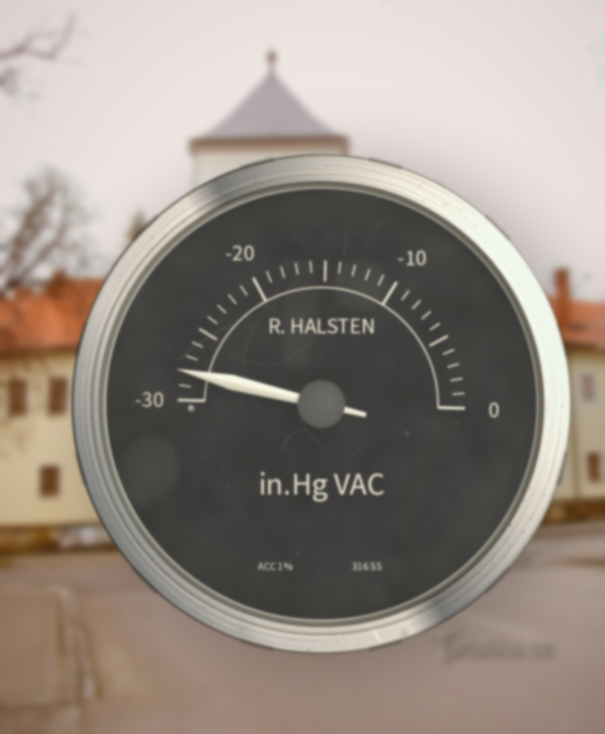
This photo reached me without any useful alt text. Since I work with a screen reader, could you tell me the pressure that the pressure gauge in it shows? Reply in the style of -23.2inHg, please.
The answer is -28inHg
